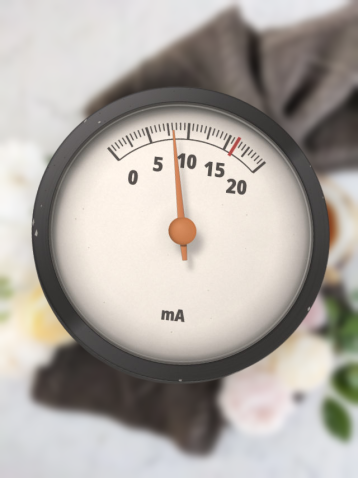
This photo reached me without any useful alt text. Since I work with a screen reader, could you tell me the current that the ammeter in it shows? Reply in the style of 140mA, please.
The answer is 8mA
